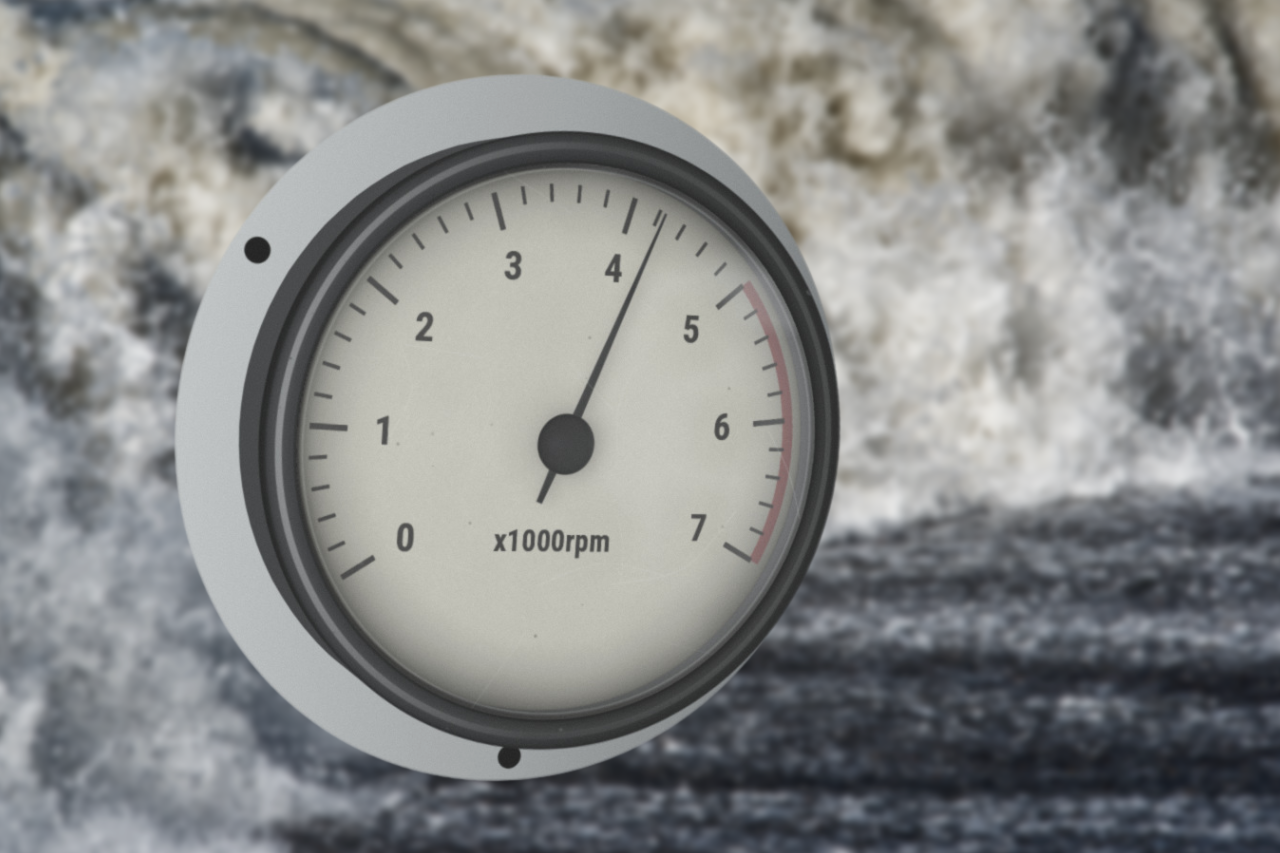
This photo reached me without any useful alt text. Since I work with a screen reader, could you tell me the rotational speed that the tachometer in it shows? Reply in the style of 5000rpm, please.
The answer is 4200rpm
